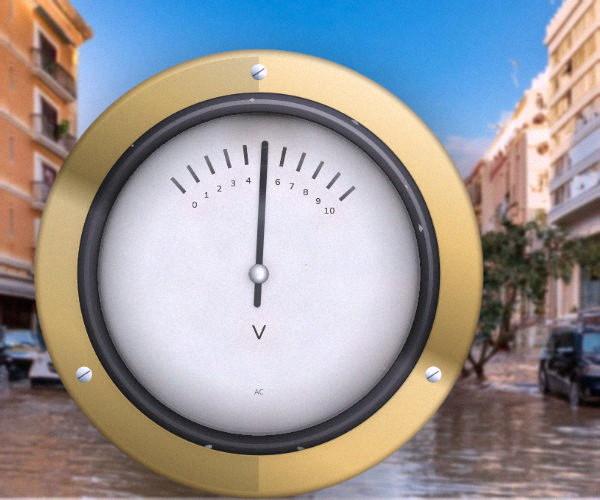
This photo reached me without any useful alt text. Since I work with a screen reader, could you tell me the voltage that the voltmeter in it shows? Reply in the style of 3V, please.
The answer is 5V
